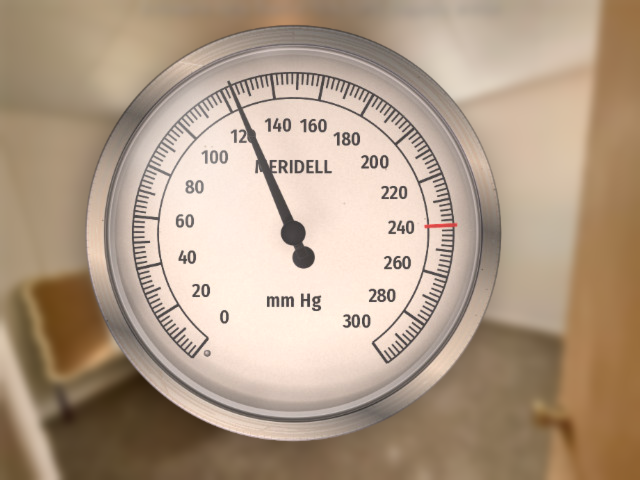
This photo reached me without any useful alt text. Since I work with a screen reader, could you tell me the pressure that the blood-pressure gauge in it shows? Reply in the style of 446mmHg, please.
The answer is 124mmHg
